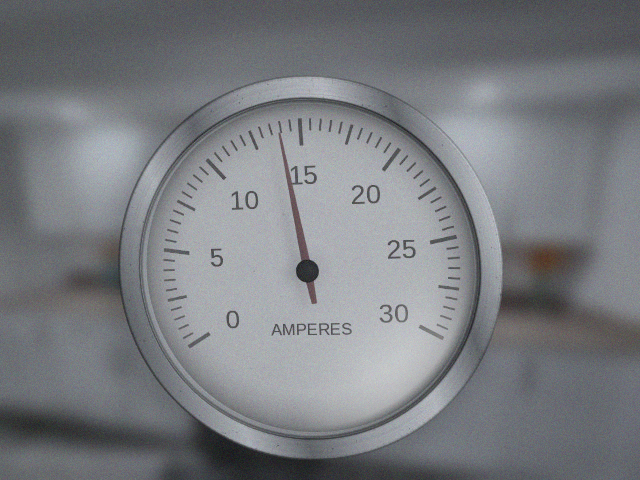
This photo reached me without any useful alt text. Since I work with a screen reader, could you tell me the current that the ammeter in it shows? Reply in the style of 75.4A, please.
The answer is 14A
